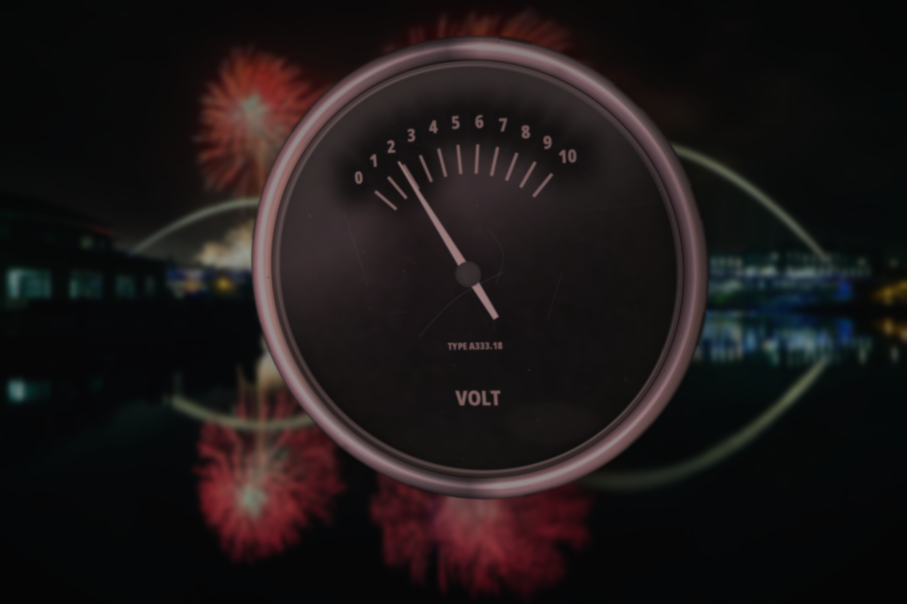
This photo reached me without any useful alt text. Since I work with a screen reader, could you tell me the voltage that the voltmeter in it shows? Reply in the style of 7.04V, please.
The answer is 2V
